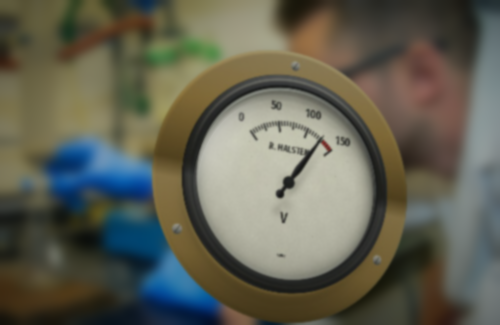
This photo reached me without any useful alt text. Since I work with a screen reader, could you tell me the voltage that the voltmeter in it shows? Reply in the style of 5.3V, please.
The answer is 125V
